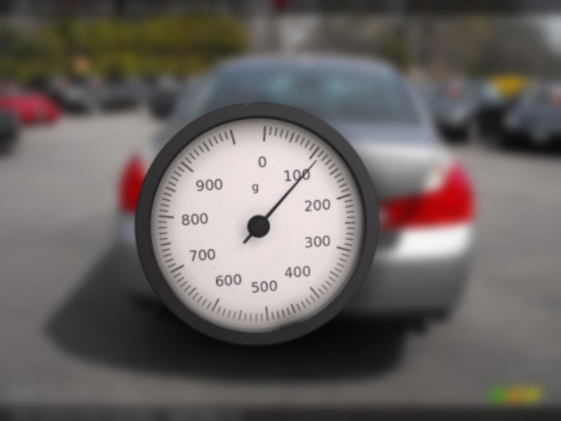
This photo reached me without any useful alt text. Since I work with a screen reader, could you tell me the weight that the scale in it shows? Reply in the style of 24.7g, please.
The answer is 110g
